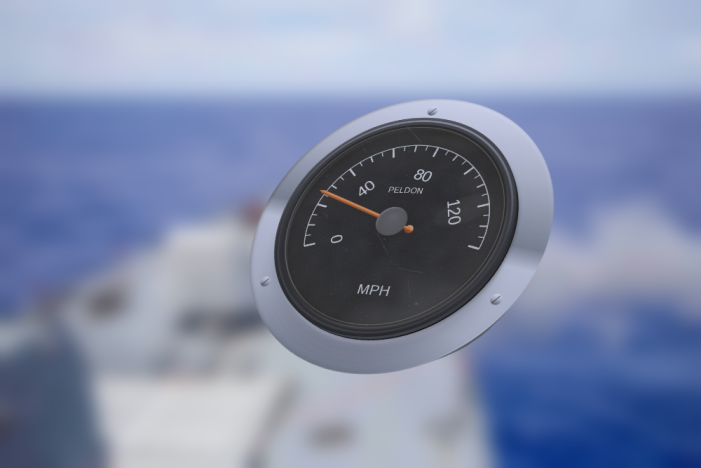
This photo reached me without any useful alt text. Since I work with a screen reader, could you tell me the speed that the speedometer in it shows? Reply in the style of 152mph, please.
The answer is 25mph
